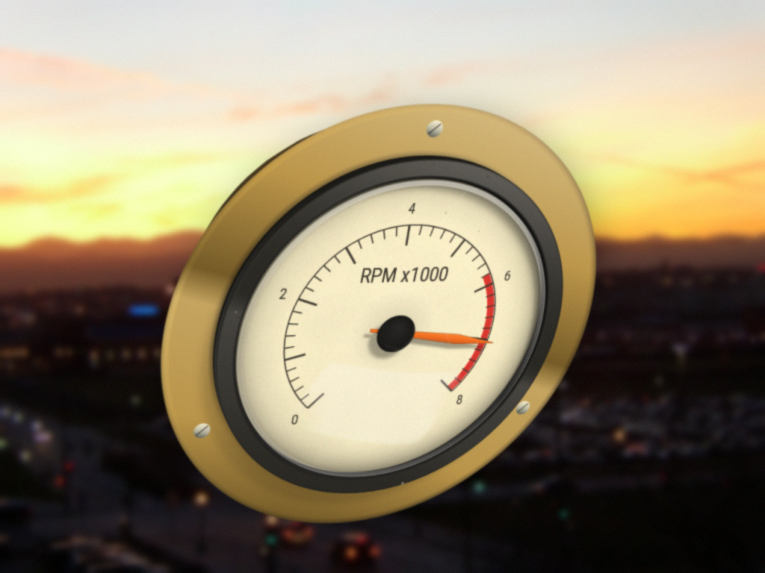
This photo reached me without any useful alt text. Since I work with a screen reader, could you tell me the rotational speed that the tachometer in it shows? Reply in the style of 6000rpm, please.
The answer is 7000rpm
